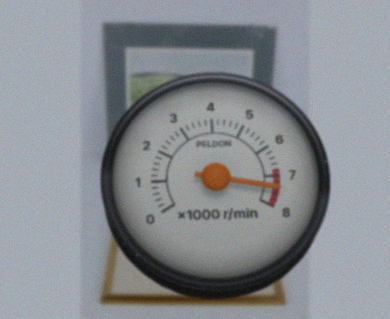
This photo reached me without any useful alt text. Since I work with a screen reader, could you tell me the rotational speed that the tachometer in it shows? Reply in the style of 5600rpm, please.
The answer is 7400rpm
